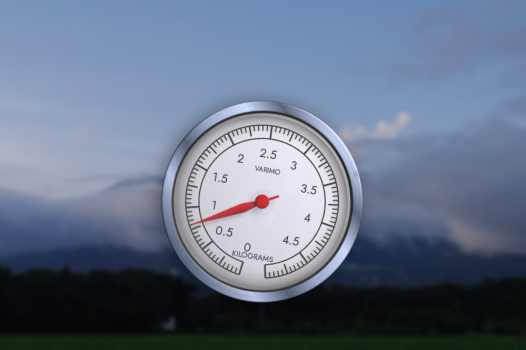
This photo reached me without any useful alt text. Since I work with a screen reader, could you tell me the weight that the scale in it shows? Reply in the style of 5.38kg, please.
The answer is 0.8kg
